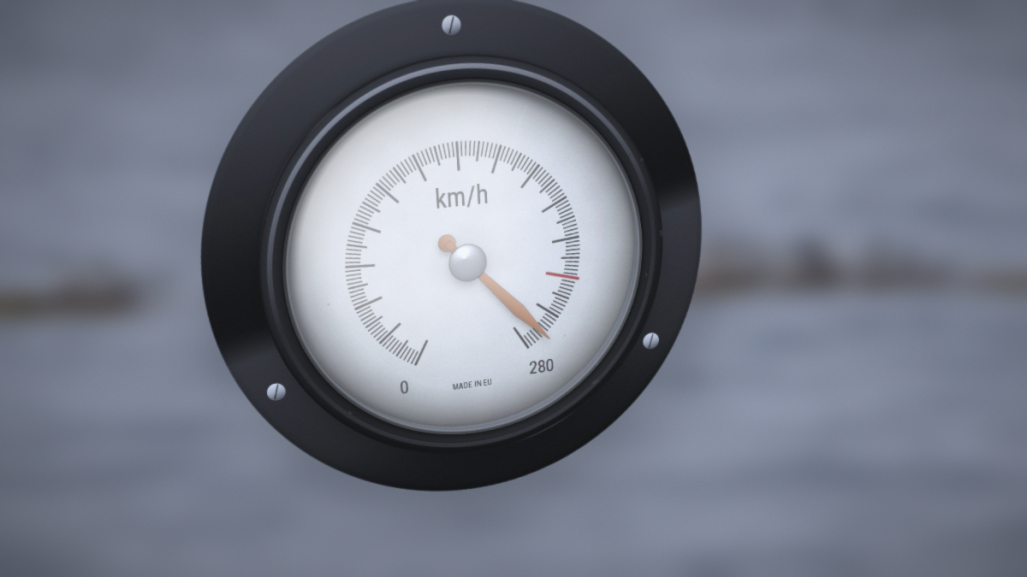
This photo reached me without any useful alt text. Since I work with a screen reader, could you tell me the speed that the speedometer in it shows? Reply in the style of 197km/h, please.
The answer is 270km/h
